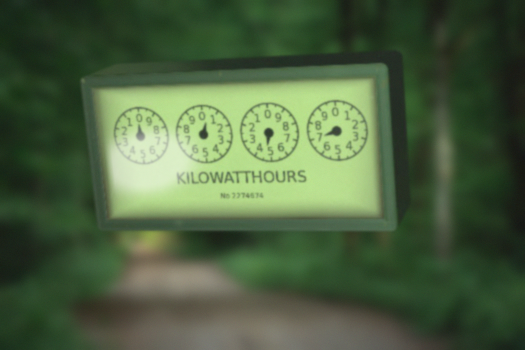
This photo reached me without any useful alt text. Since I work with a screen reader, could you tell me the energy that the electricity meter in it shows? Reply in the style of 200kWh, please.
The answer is 47kWh
